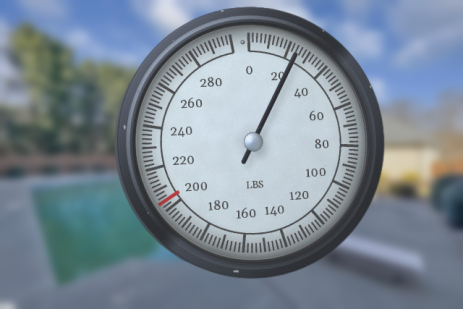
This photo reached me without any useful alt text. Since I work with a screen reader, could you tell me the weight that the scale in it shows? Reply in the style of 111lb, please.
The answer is 24lb
